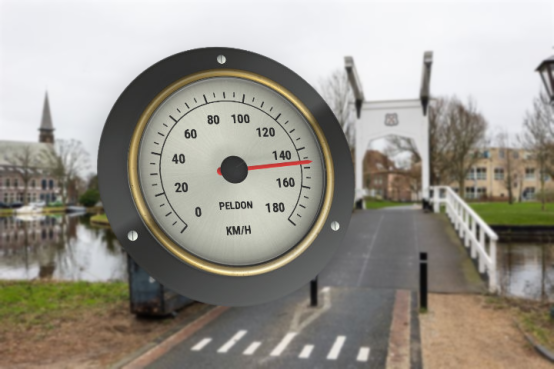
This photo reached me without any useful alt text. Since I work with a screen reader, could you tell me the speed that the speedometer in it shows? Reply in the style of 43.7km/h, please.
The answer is 147.5km/h
